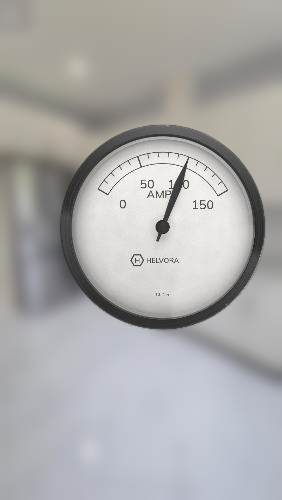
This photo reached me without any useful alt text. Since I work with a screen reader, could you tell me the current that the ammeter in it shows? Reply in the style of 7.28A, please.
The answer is 100A
